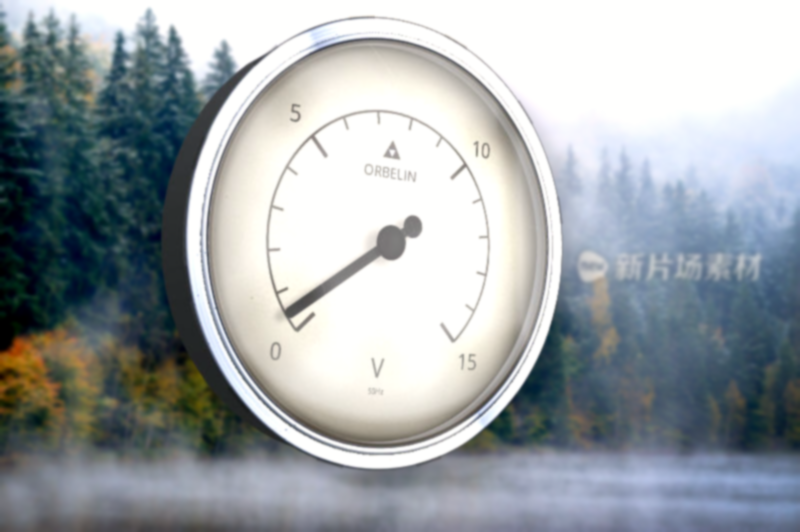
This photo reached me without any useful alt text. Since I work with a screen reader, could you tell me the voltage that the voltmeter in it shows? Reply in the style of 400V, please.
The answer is 0.5V
